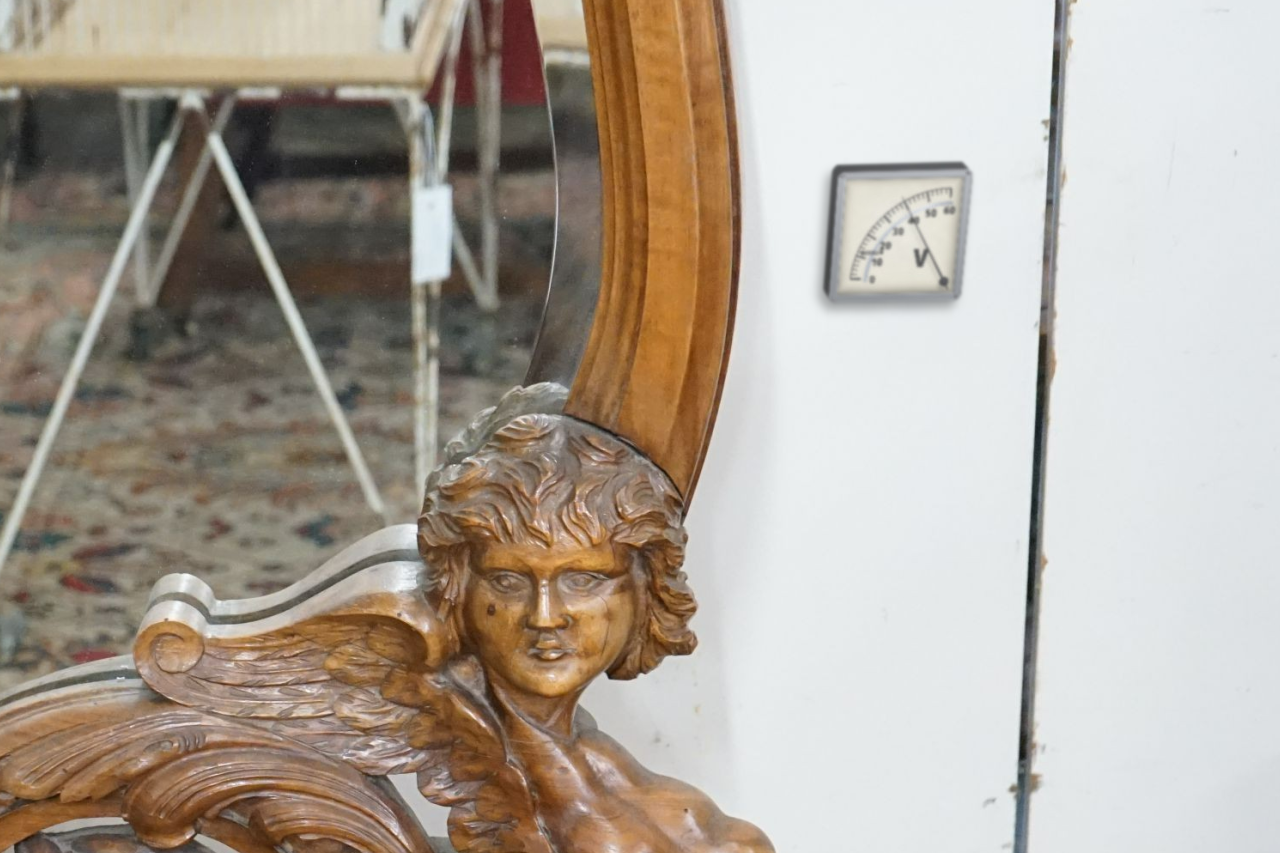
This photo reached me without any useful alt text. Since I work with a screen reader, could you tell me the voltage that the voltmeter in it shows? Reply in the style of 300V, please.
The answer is 40V
